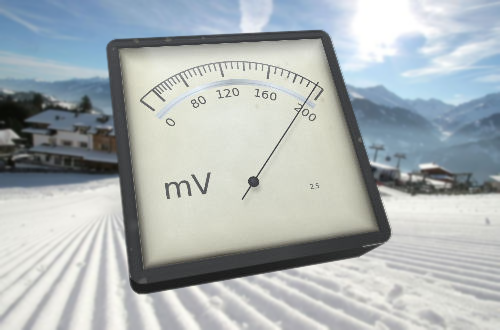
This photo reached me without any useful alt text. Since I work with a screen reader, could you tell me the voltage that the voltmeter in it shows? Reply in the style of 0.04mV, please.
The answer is 195mV
